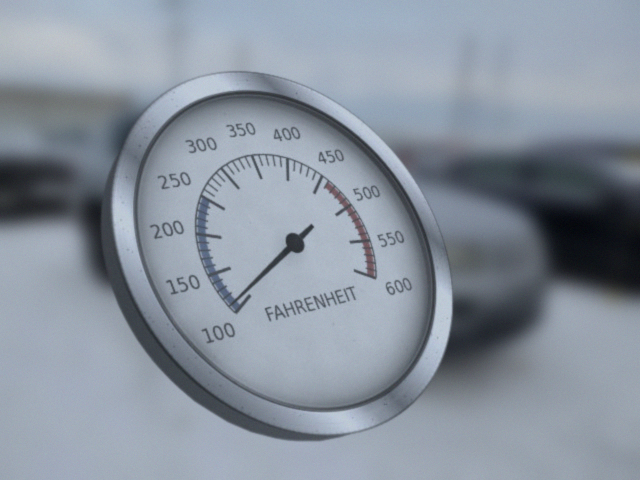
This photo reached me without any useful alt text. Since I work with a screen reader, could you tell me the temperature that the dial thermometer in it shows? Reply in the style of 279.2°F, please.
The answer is 110°F
